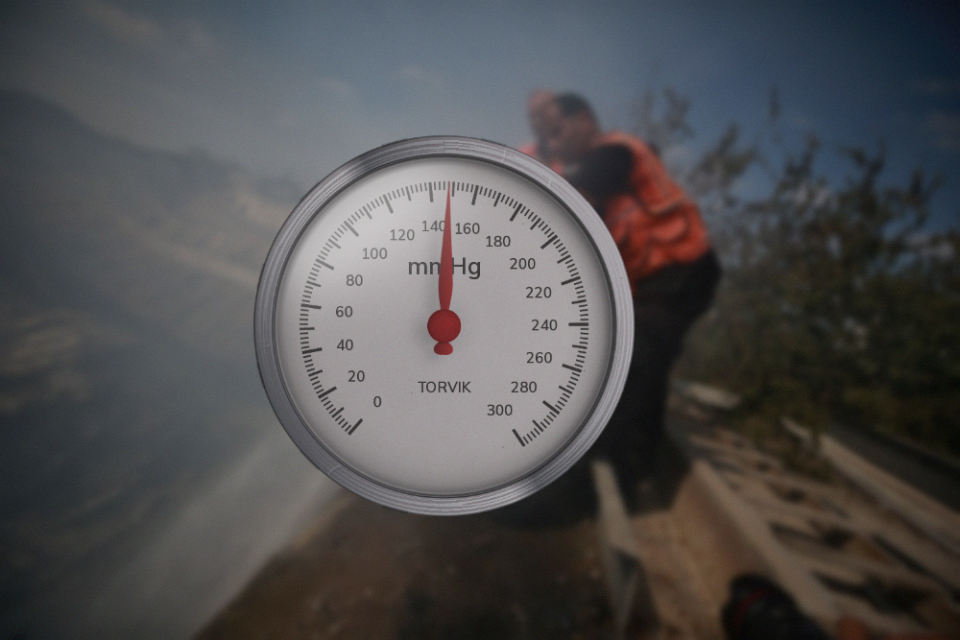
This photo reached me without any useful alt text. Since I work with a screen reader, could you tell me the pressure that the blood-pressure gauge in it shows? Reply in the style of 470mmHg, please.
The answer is 148mmHg
